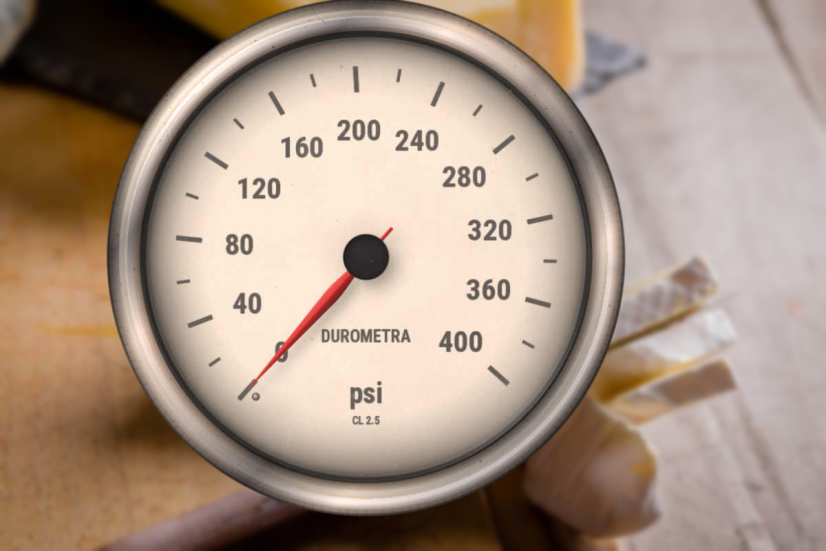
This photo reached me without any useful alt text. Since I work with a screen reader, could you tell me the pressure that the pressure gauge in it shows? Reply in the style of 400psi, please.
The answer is 0psi
